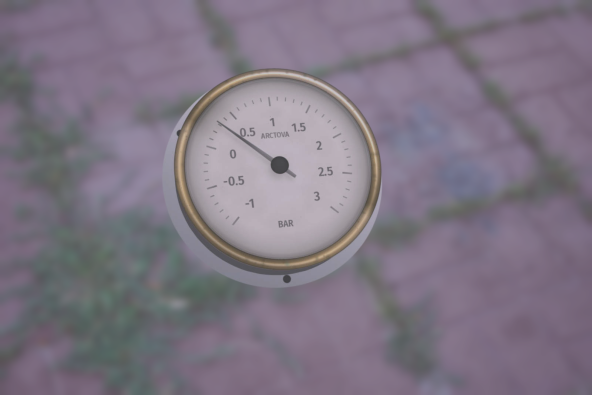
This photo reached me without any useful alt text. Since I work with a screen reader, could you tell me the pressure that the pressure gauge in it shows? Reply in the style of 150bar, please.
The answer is 0.3bar
